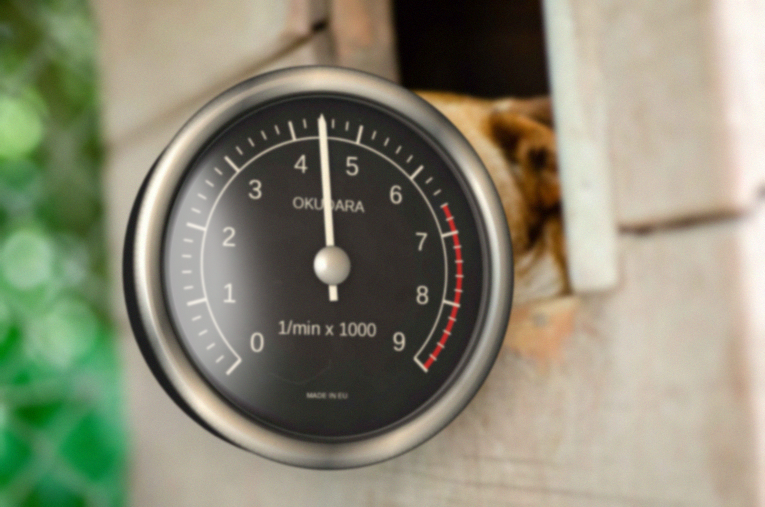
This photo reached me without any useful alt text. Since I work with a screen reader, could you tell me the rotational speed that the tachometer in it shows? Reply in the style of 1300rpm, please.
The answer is 4400rpm
